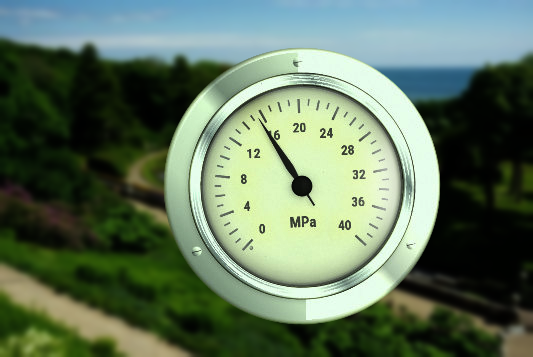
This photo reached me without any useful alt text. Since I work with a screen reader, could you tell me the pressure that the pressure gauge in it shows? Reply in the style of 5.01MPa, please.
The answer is 15.5MPa
